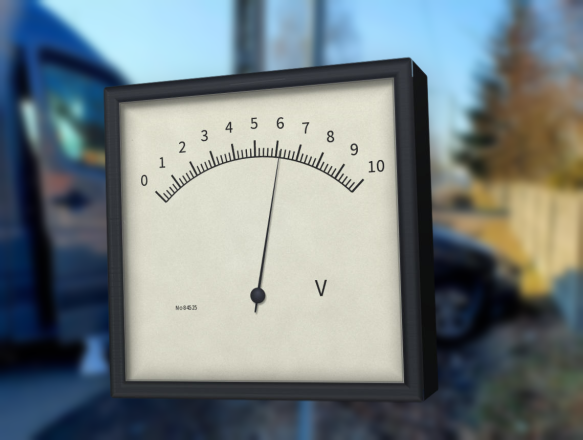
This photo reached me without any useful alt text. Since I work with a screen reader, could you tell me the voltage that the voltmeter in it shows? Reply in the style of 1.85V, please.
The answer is 6.2V
